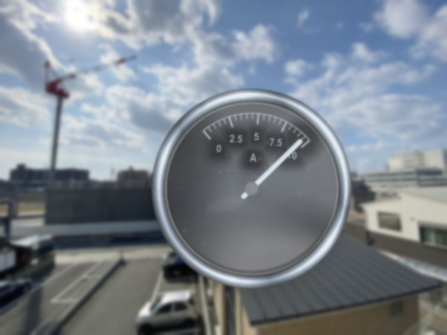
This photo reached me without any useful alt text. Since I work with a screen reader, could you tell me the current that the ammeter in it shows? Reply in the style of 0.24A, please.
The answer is 9.5A
